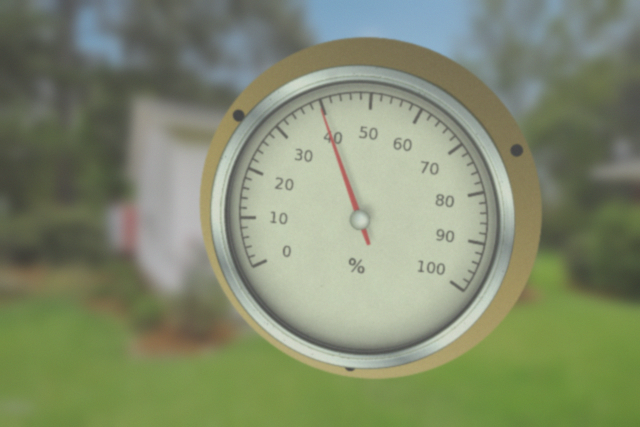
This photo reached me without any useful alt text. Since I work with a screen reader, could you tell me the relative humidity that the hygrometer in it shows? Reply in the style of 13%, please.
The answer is 40%
